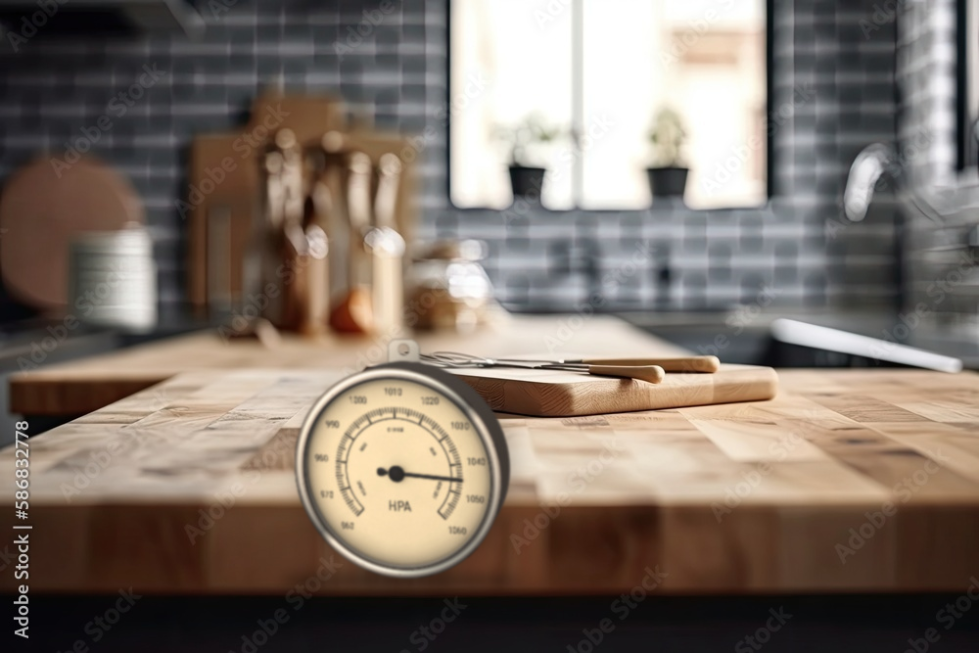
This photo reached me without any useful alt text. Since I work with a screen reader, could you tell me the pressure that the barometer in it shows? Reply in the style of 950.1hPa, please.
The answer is 1045hPa
